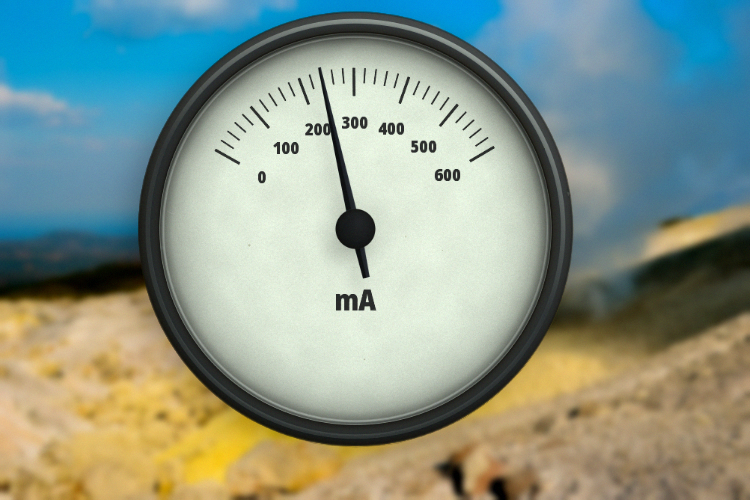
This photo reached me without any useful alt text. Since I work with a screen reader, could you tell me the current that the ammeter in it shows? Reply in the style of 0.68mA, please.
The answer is 240mA
